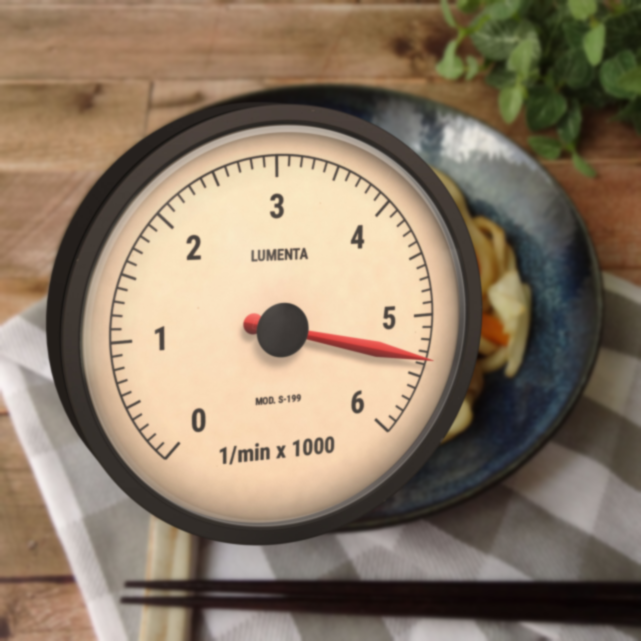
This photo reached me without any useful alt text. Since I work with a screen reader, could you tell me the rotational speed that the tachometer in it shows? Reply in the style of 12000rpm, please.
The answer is 5350rpm
